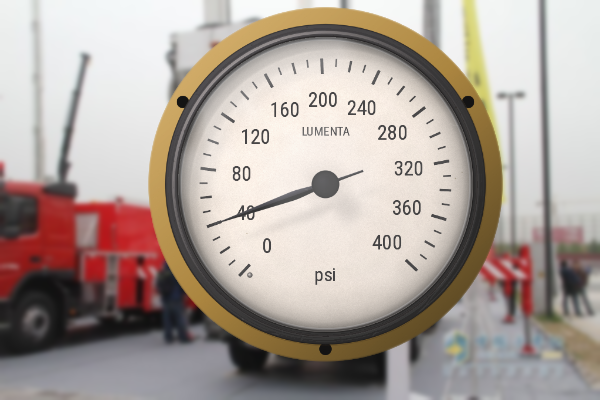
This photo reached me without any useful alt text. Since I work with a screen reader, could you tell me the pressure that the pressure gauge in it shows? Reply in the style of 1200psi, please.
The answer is 40psi
